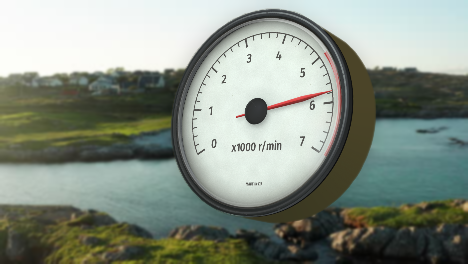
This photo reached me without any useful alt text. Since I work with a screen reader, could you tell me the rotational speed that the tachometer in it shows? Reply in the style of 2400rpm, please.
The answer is 5800rpm
